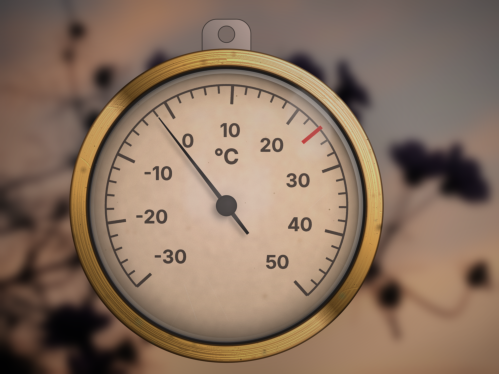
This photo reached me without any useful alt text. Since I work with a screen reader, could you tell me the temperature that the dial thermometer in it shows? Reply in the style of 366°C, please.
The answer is -2°C
